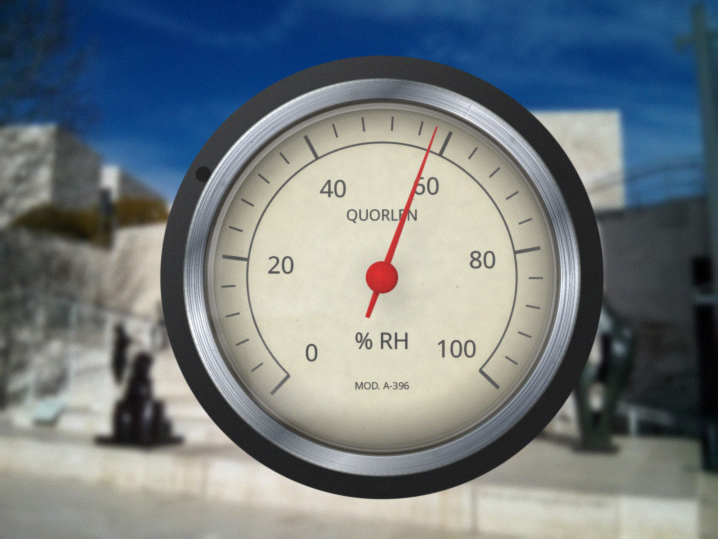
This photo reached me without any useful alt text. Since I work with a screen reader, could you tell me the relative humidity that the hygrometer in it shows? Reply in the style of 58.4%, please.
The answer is 58%
